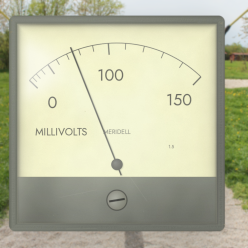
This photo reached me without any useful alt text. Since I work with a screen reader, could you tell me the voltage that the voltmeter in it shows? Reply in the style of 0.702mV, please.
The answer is 75mV
